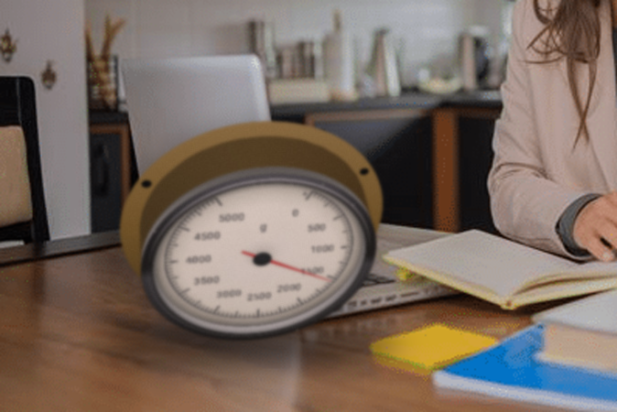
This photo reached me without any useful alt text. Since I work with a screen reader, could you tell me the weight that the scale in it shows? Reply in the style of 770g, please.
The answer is 1500g
